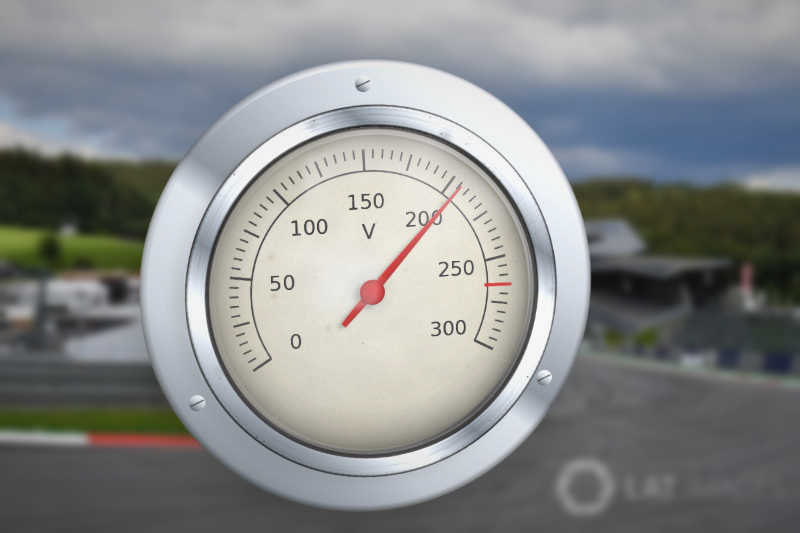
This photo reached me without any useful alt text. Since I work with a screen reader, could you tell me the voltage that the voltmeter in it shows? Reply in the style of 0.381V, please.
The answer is 205V
